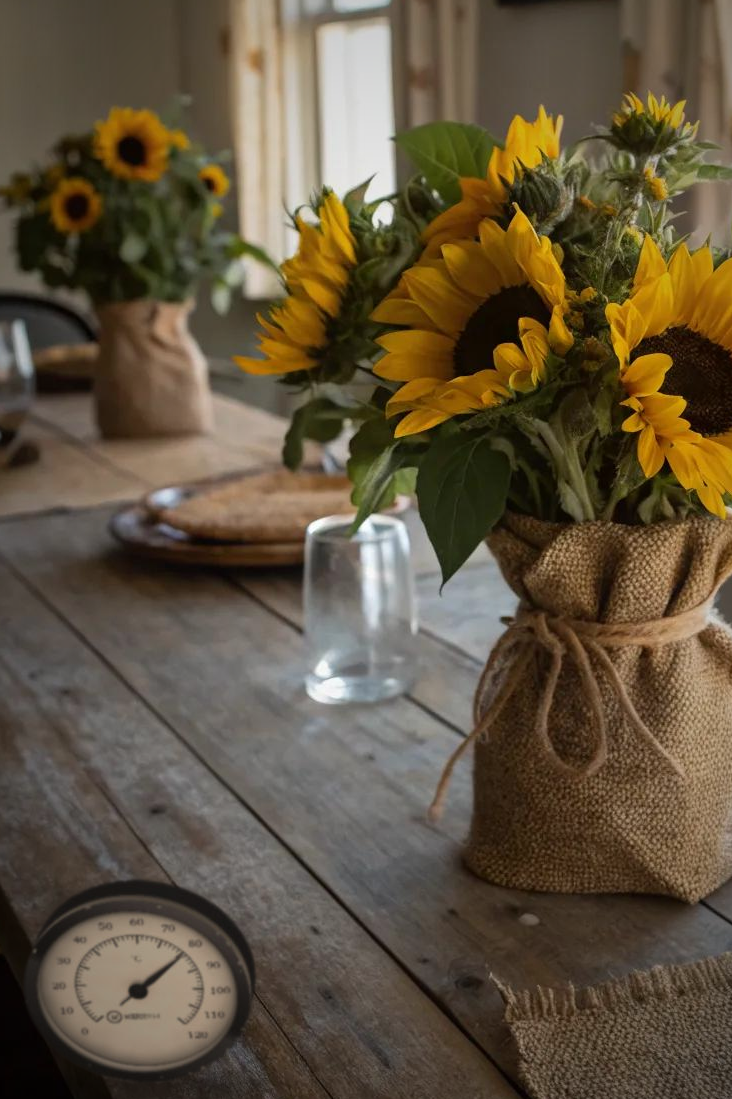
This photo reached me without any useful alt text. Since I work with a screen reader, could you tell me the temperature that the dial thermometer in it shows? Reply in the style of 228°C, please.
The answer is 80°C
